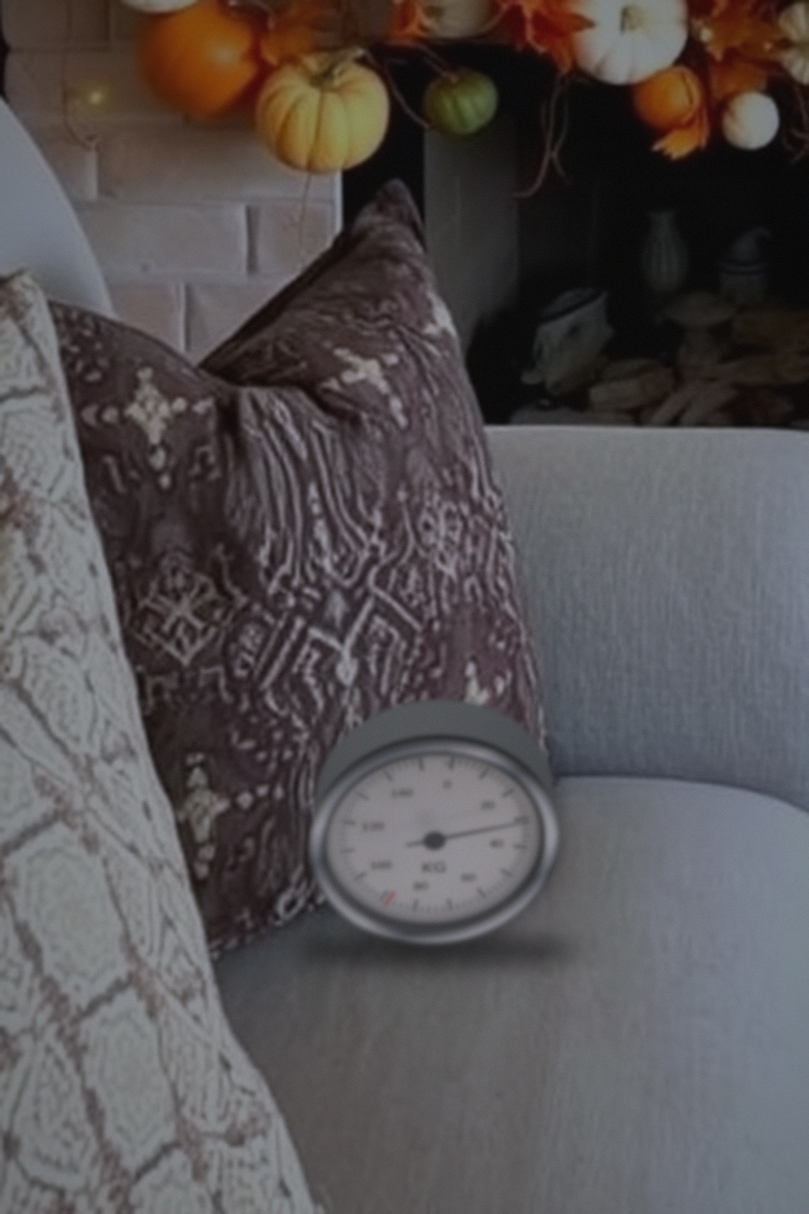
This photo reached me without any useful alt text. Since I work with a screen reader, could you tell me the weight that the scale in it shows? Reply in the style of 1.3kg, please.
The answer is 30kg
